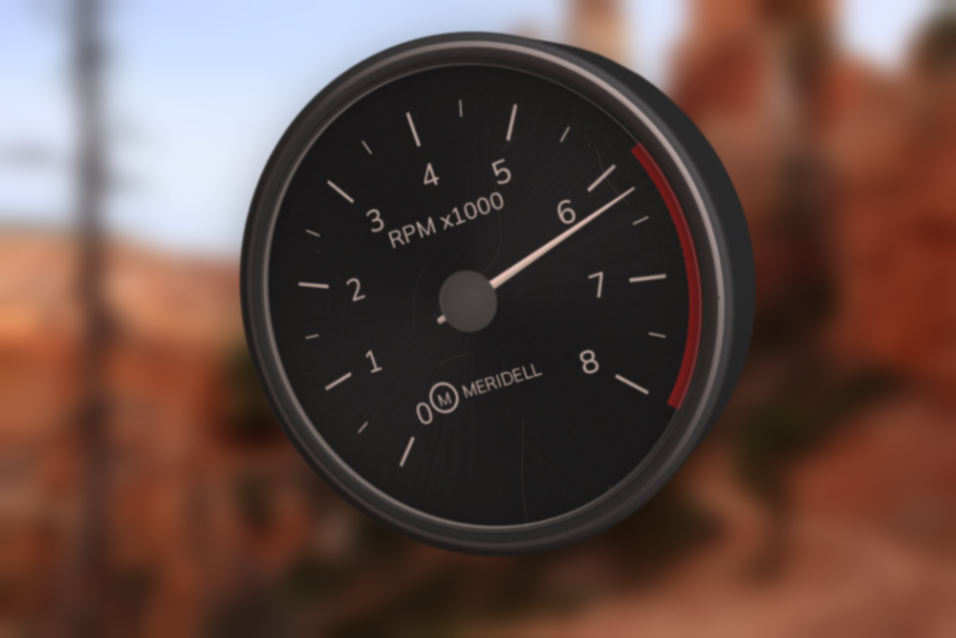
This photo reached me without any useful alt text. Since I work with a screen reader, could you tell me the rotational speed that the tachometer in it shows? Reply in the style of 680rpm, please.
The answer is 6250rpm
